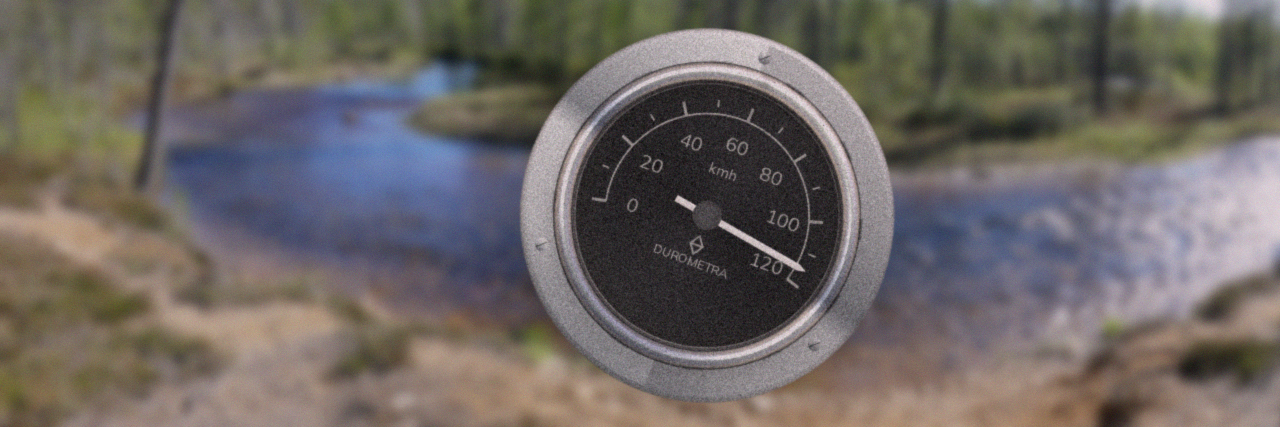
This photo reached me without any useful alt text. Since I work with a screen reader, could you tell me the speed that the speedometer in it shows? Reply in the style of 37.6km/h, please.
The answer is 115km/h
